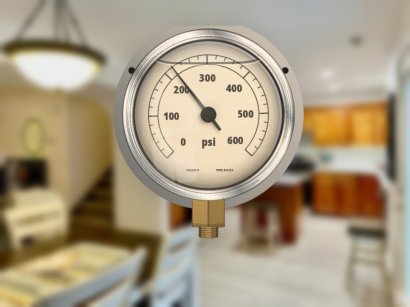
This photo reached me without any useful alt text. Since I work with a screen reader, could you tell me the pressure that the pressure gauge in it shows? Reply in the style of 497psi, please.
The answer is 220psi
